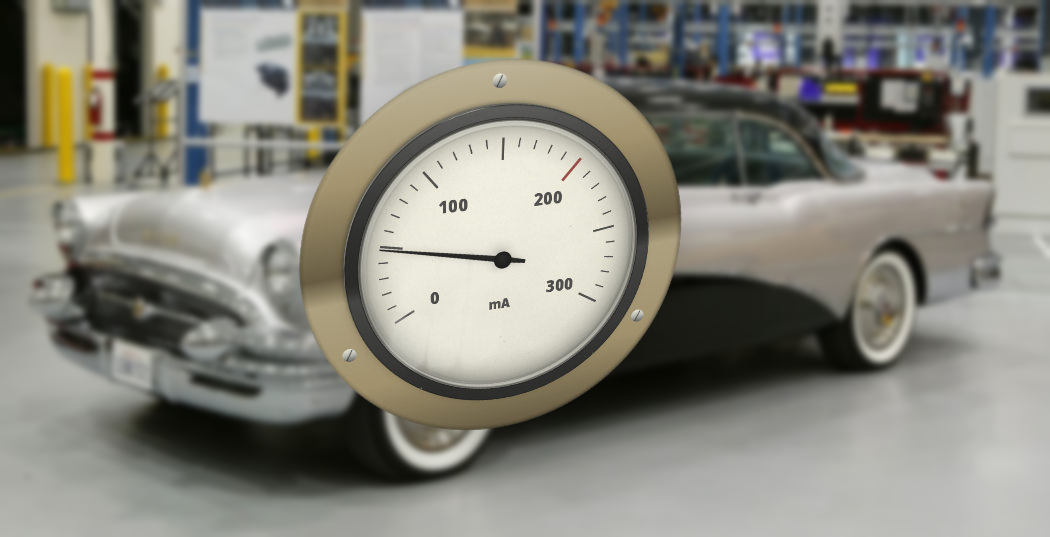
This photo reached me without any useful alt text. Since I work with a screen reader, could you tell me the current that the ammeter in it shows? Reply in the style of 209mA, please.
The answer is 50mA
